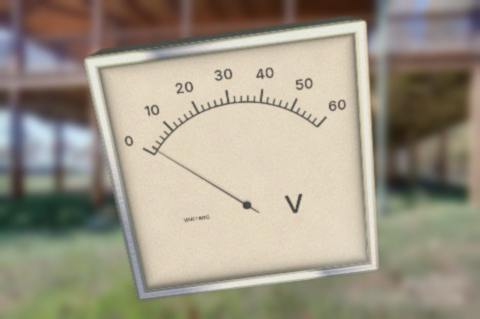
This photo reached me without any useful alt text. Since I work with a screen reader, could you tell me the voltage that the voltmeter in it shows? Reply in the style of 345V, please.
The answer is 2V
